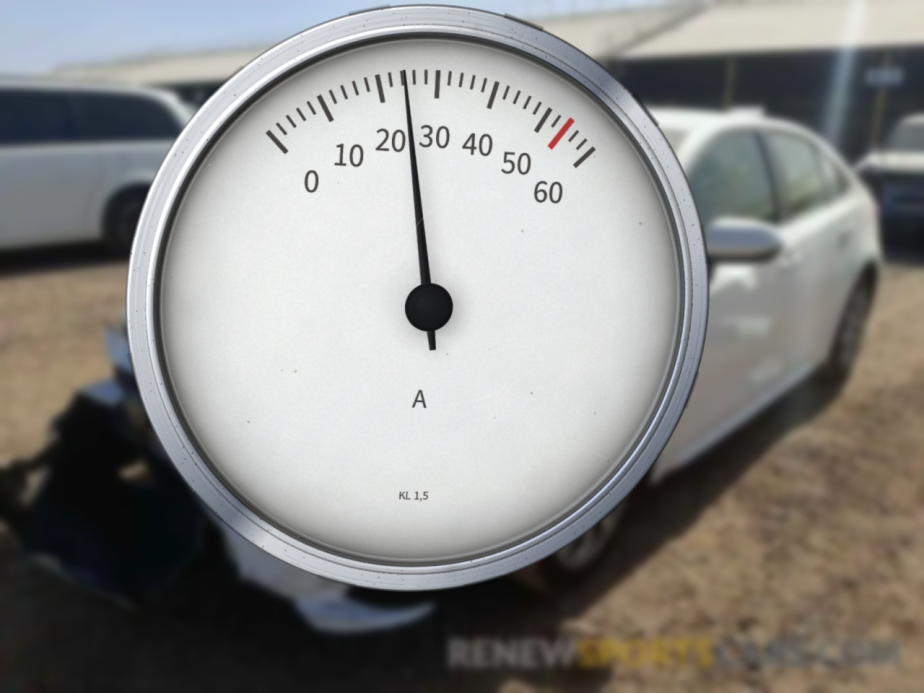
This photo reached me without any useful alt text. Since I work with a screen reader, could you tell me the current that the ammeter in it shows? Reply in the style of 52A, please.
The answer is 24A
